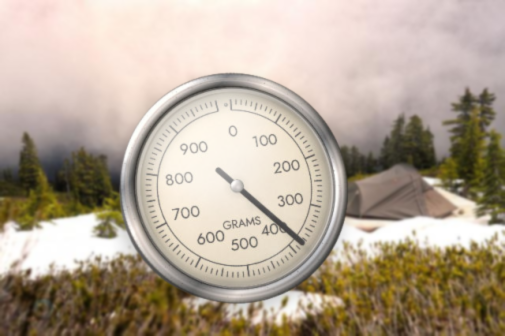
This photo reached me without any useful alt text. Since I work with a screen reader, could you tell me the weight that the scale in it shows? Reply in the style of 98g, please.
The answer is 380g
